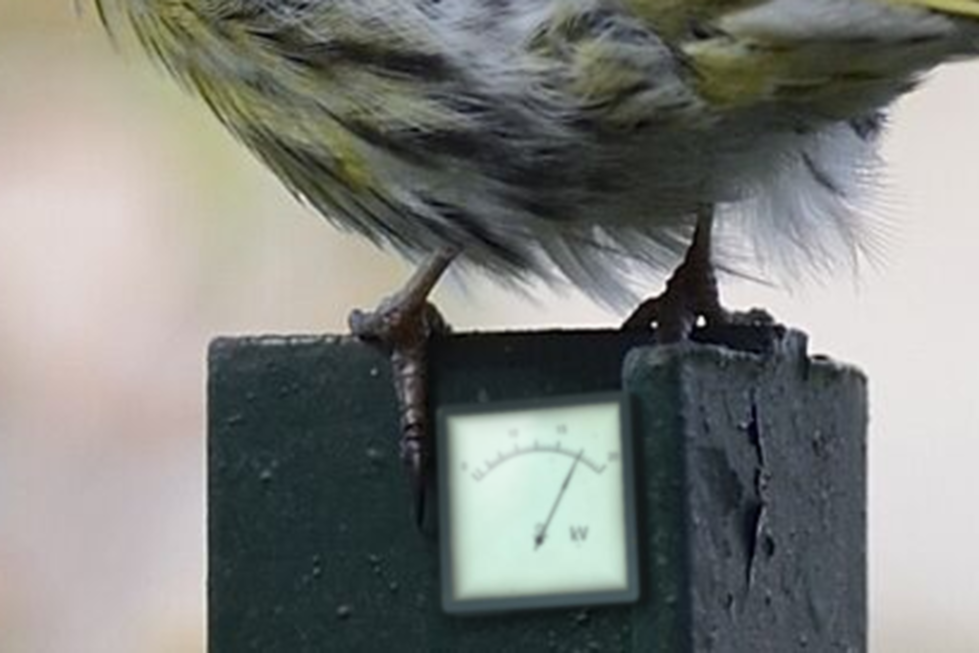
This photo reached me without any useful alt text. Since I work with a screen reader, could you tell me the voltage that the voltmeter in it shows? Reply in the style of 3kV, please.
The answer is 17.5kV
